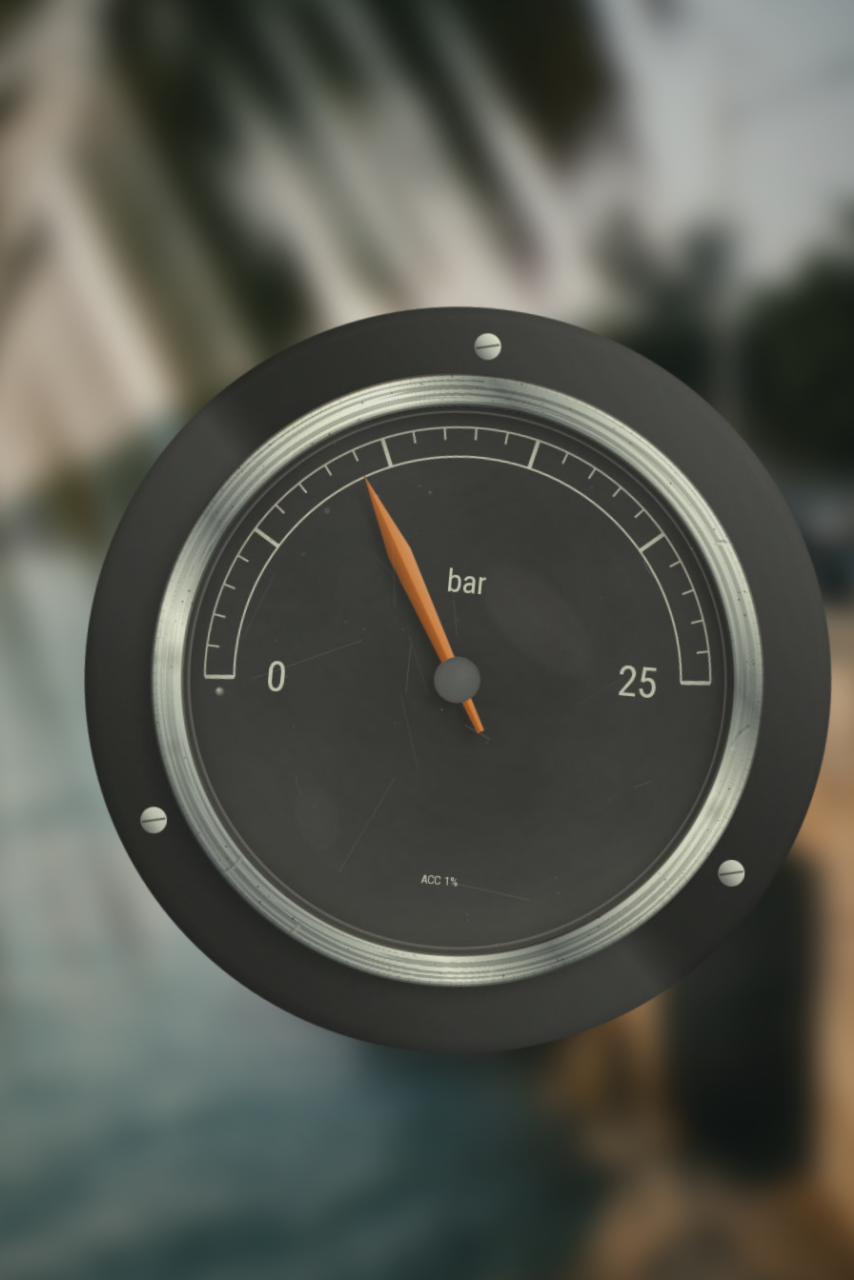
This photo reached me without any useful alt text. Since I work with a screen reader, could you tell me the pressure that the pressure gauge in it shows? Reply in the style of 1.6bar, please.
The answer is 9bar
